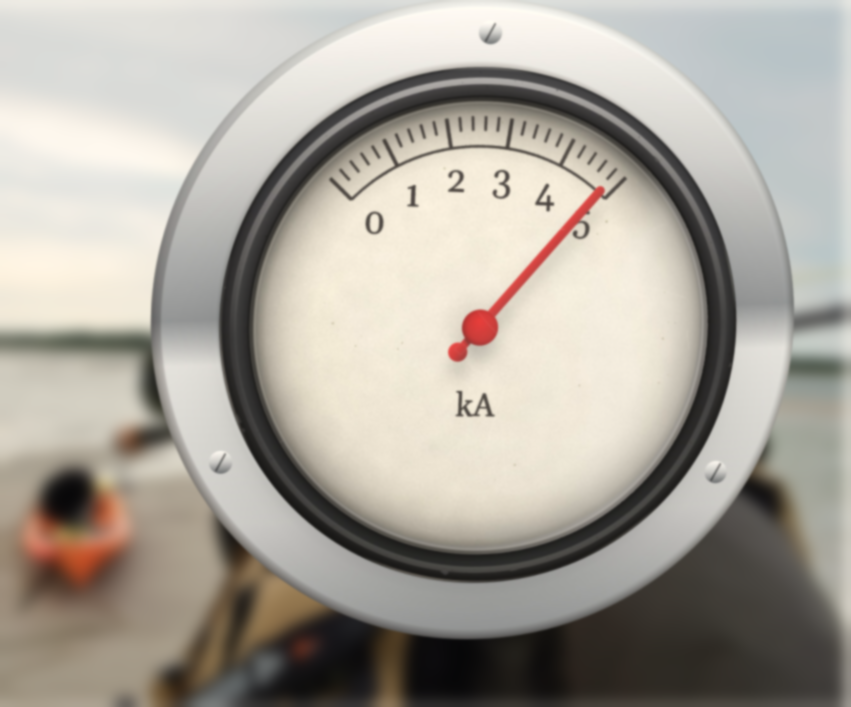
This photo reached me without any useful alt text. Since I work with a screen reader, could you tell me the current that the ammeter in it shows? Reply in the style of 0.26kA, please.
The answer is 4.8kA
